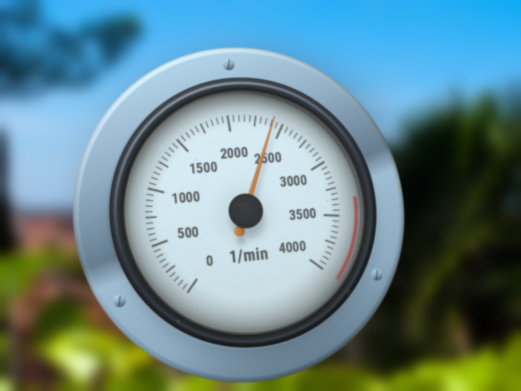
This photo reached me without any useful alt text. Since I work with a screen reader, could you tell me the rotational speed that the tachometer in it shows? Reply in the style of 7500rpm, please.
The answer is 2400rpm
